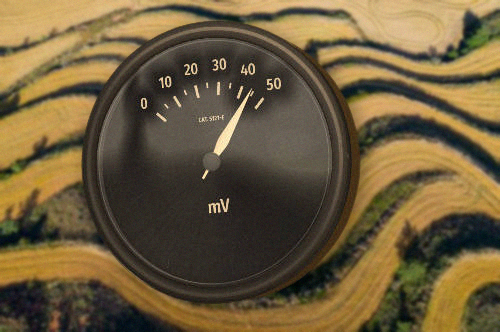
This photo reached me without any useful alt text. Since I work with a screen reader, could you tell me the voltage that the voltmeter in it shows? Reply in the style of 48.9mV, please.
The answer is 45mV
